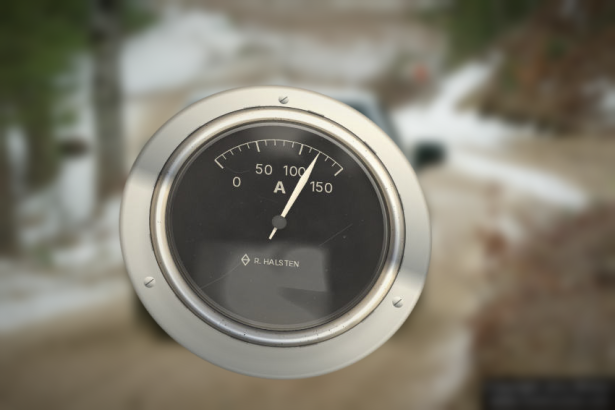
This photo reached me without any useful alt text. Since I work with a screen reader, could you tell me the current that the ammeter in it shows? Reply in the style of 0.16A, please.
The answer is 120A
